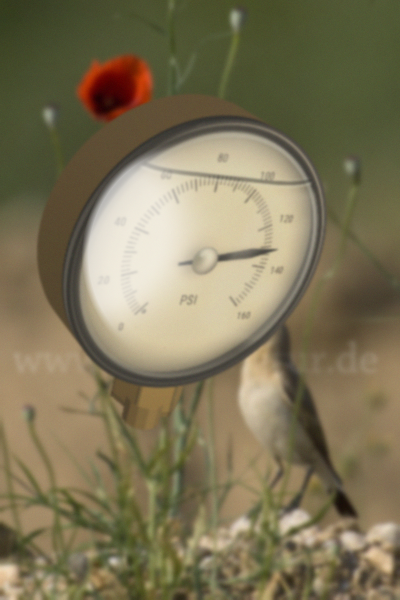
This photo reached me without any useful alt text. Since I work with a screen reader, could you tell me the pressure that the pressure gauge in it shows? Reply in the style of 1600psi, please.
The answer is 130psi
